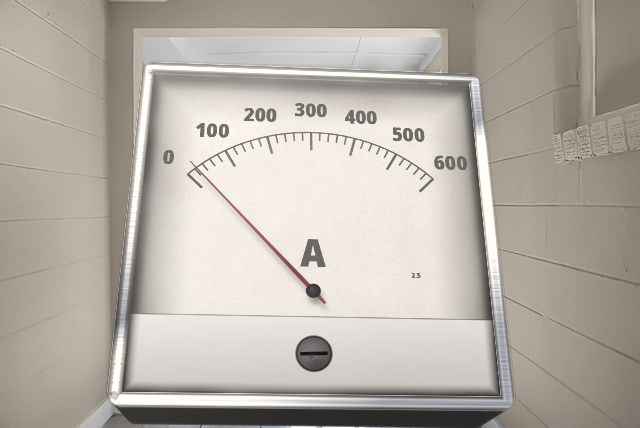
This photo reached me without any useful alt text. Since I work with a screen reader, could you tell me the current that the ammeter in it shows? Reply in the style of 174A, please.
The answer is 20A
